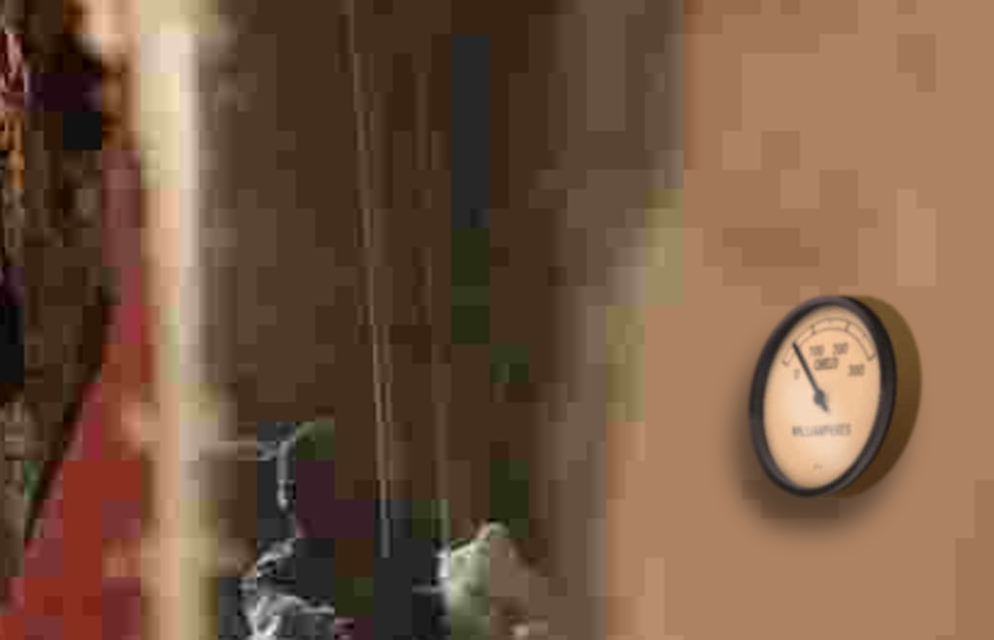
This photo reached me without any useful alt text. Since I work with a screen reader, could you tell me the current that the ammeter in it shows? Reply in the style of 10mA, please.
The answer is 50mA
